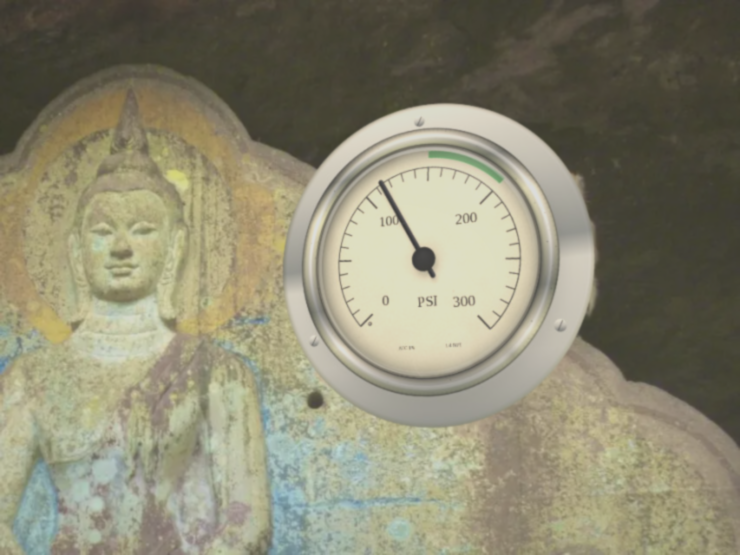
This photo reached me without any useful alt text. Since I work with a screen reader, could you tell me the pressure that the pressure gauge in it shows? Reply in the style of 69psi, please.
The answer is 115psi
